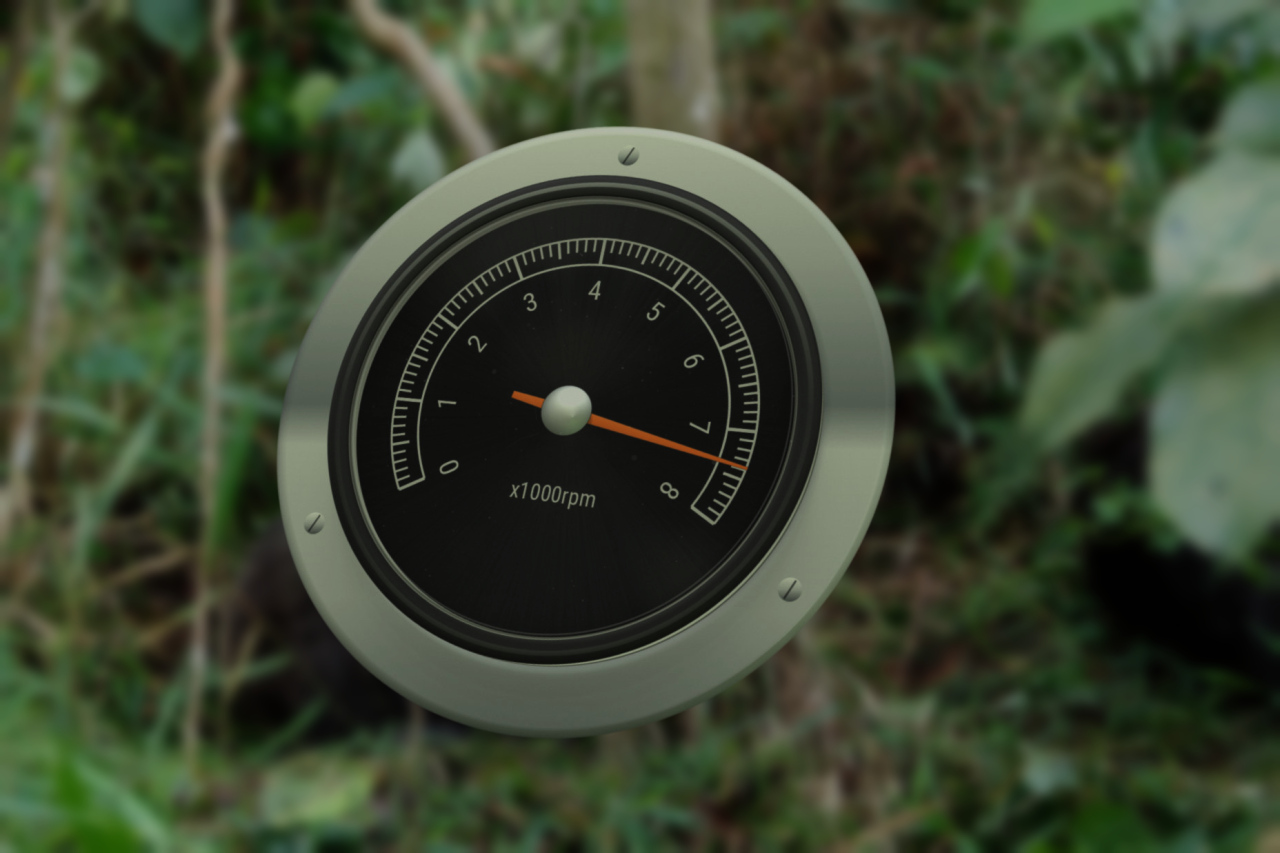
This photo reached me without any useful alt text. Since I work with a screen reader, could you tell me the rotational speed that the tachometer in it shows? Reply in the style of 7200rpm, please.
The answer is 7400rpm
